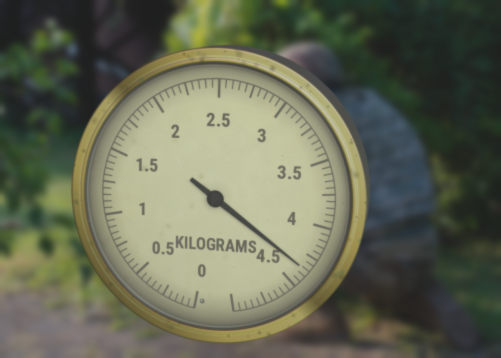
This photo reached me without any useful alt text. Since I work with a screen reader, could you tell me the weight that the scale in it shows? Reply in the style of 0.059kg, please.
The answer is 4.35kg
